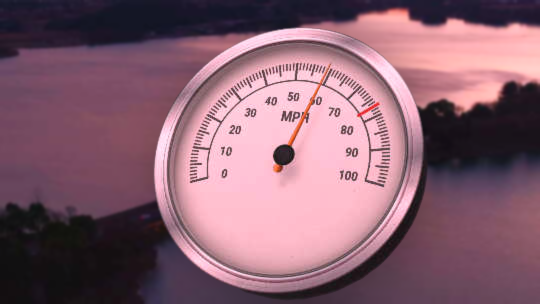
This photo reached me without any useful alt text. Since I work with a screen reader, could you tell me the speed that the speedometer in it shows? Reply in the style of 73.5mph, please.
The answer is 60mph
